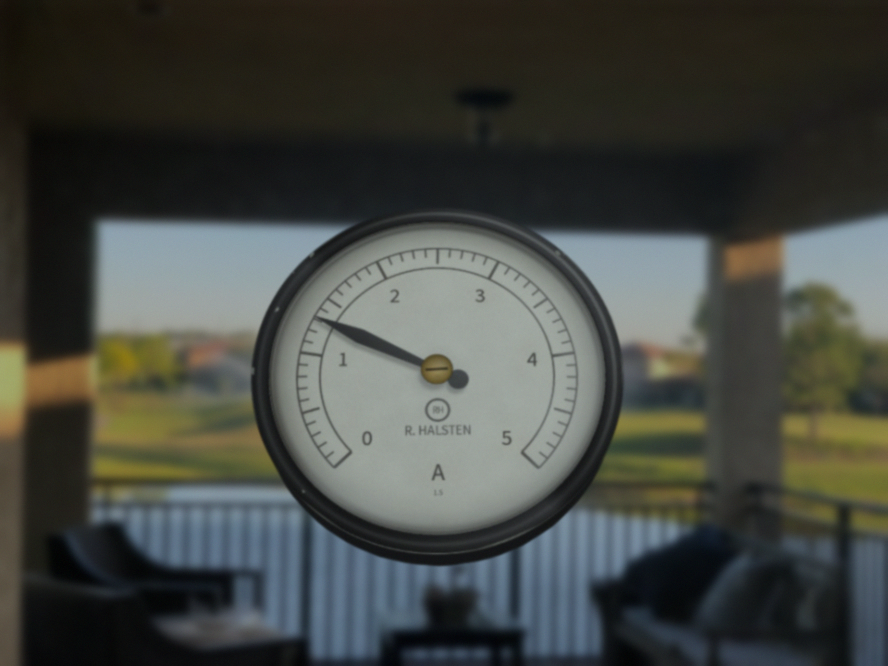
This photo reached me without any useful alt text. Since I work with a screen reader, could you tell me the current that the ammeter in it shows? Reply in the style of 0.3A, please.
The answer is 1.3A
